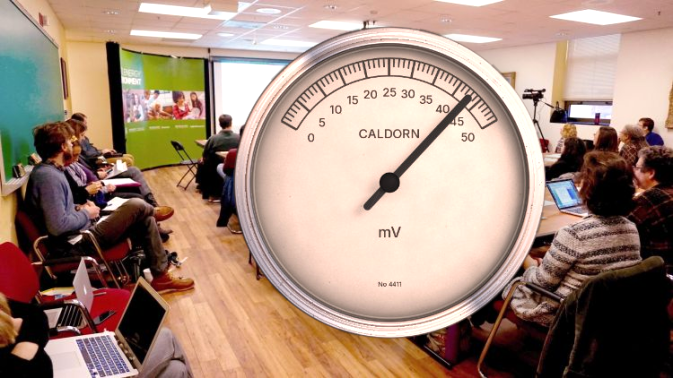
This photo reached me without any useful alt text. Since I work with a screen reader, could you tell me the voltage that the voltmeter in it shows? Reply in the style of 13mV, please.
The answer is 43mV
